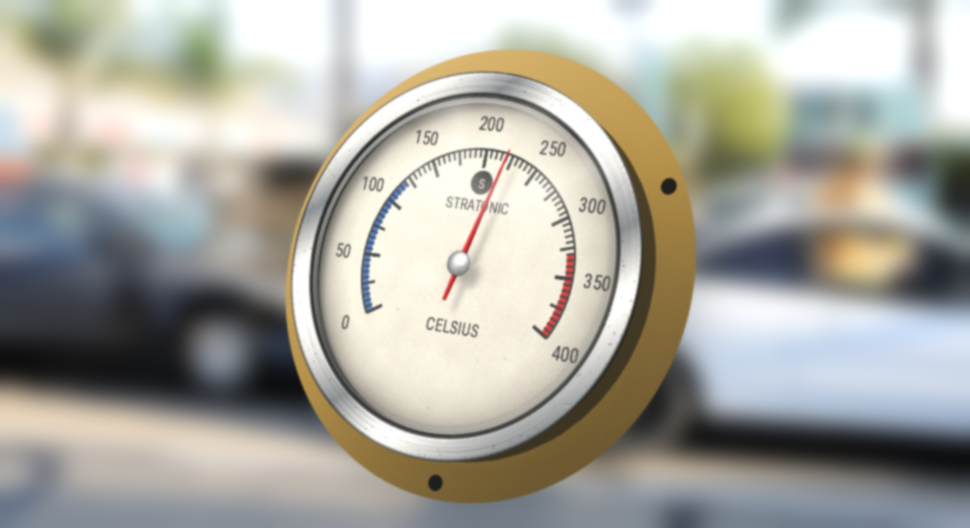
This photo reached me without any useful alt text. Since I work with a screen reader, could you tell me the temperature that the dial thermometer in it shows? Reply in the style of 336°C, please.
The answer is 225°C
